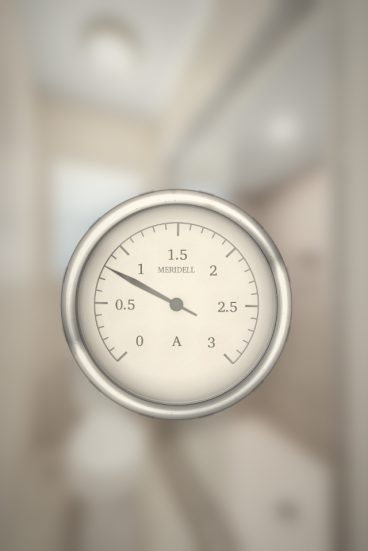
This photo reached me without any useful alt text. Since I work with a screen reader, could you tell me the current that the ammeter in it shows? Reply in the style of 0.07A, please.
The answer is 0.8A
